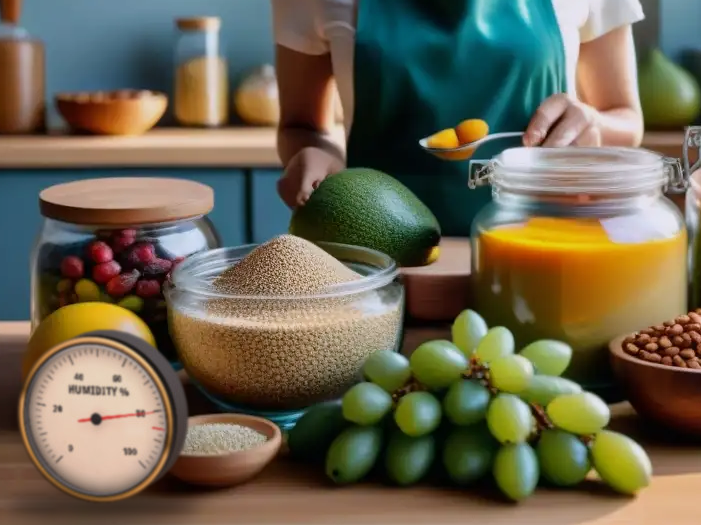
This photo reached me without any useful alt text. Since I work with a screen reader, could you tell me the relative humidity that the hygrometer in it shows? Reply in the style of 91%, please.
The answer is 80%
